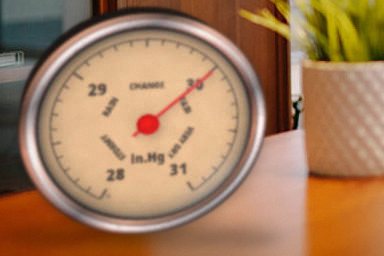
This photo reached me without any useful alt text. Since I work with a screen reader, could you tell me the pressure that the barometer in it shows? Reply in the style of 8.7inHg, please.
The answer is 30inHg
